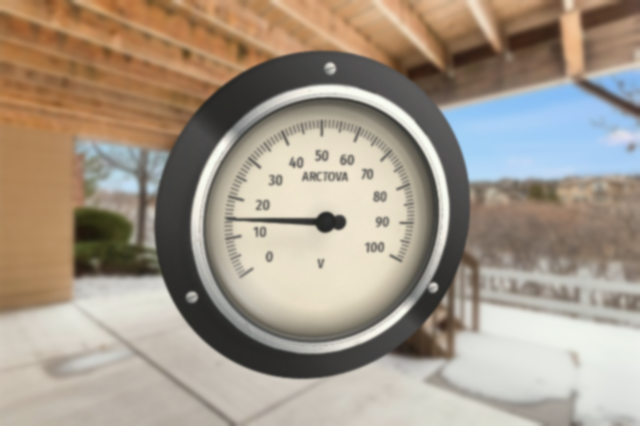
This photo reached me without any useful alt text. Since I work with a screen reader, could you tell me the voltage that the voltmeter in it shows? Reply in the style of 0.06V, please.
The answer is 15V
